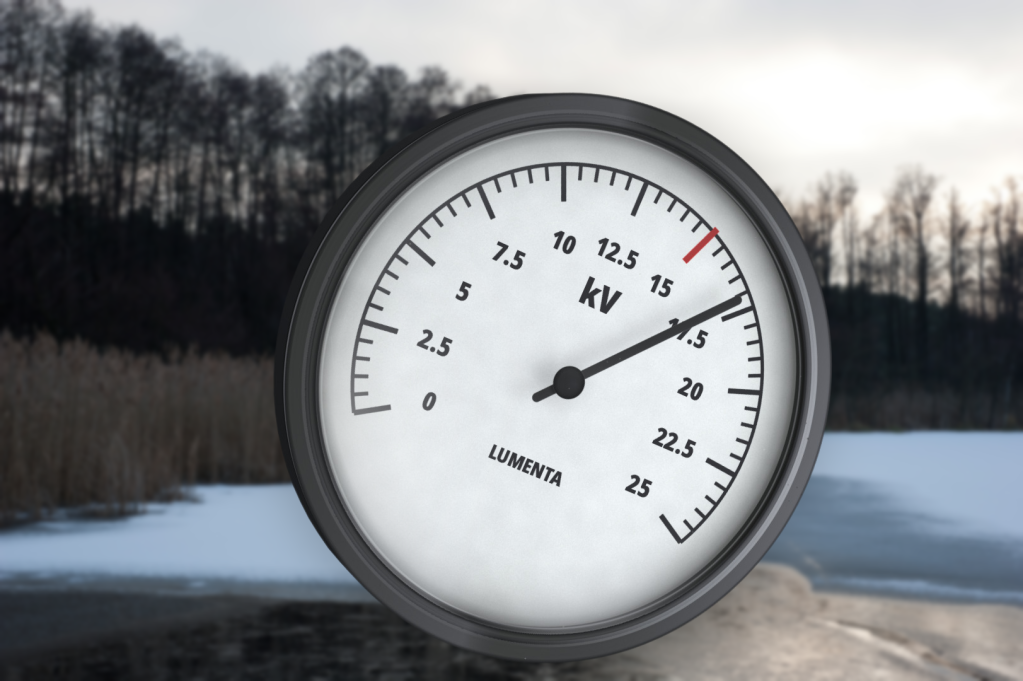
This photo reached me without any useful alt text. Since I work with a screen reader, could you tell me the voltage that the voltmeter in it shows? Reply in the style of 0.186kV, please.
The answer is 17kV
